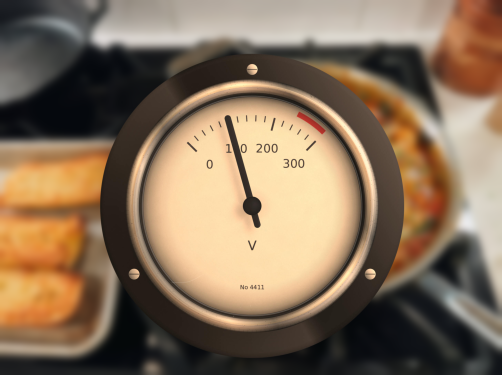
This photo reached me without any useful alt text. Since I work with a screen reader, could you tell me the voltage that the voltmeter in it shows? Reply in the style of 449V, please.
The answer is 100V
